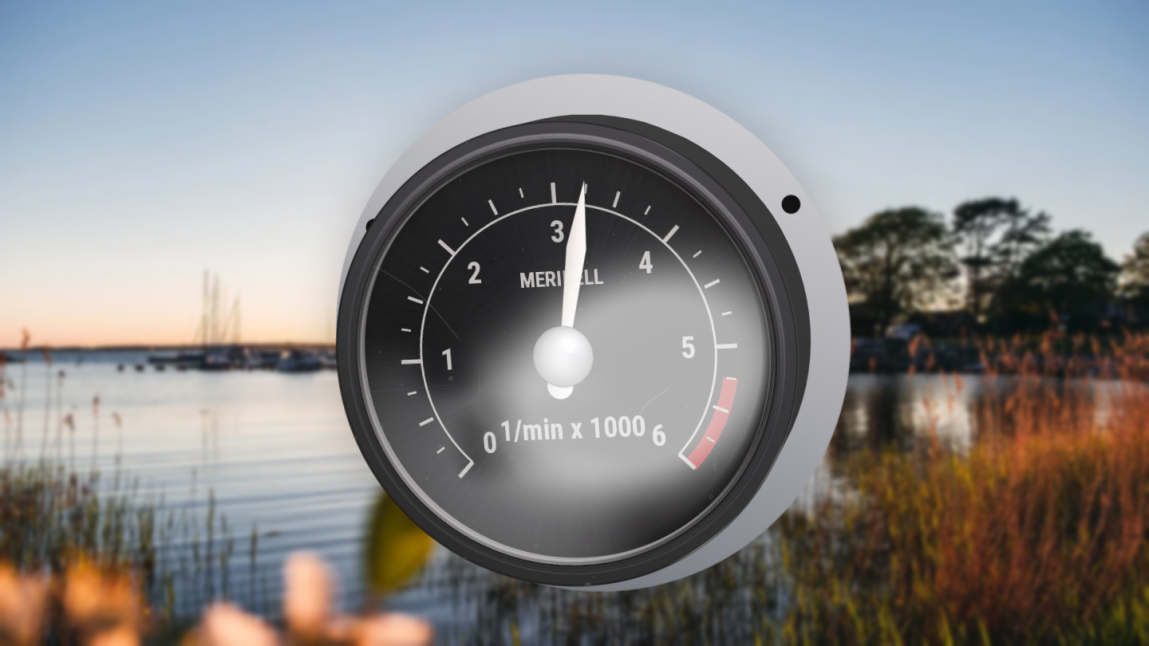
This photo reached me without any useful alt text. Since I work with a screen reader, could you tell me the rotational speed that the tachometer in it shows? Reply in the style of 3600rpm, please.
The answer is 3250rpm
